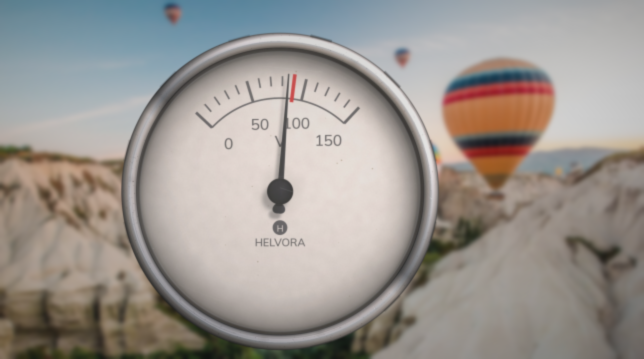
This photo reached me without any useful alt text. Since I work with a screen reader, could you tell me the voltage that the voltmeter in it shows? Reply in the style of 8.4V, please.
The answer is 85V
